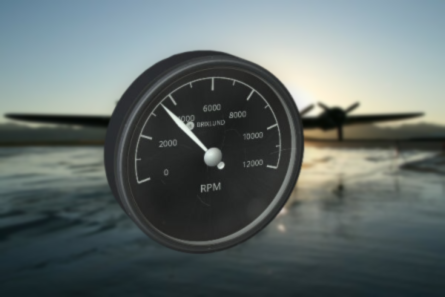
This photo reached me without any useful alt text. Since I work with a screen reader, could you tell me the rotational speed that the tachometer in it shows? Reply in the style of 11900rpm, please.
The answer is 3500rpm
